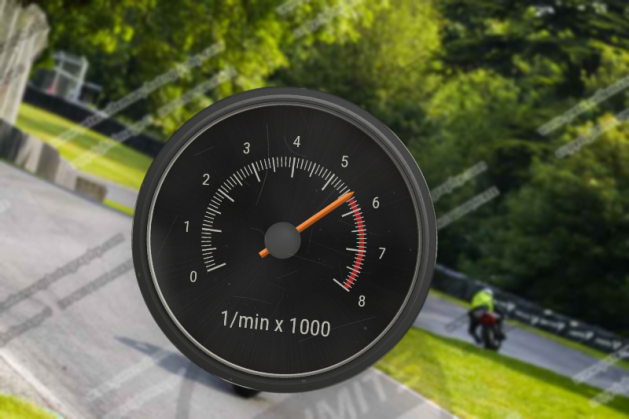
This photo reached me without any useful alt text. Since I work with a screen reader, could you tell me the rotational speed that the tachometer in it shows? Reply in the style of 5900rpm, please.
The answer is 5600rpm
